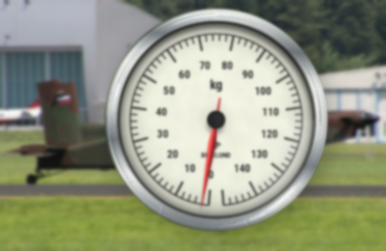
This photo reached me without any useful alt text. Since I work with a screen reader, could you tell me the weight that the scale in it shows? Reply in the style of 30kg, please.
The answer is 2kg
